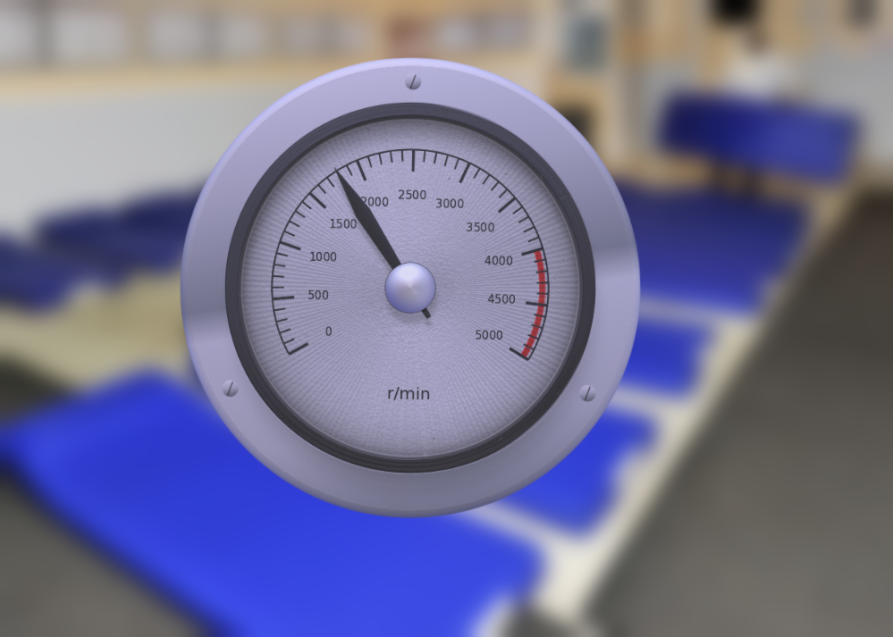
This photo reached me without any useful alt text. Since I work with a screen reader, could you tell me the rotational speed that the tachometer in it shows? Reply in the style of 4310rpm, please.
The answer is 1800rpm
